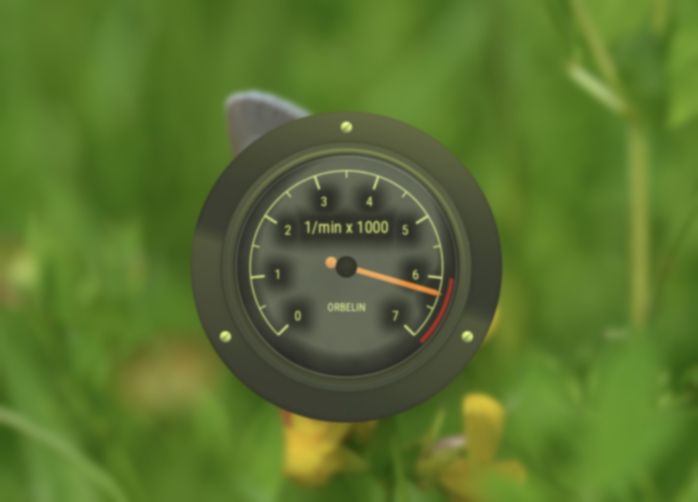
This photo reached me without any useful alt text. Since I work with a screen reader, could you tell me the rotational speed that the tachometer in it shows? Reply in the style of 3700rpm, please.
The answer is 6250rpm
